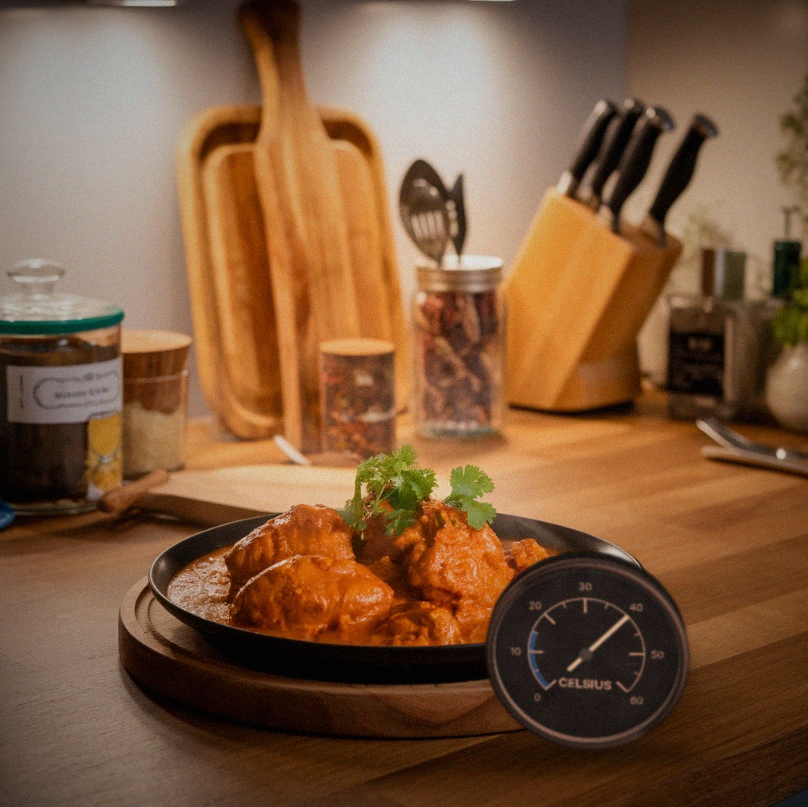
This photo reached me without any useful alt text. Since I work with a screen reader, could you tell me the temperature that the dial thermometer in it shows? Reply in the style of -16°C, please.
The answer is 40°C
